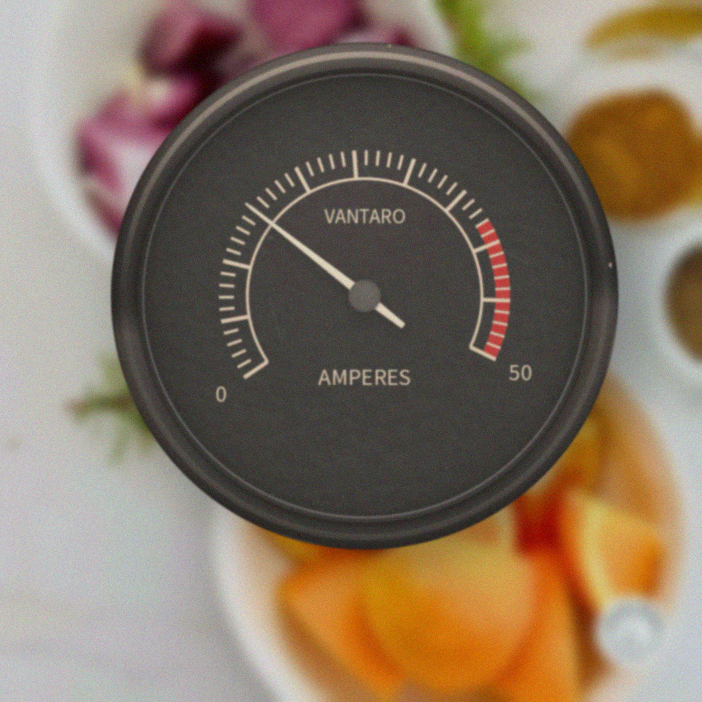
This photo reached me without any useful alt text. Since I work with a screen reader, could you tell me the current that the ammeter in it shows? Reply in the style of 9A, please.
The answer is 15A
